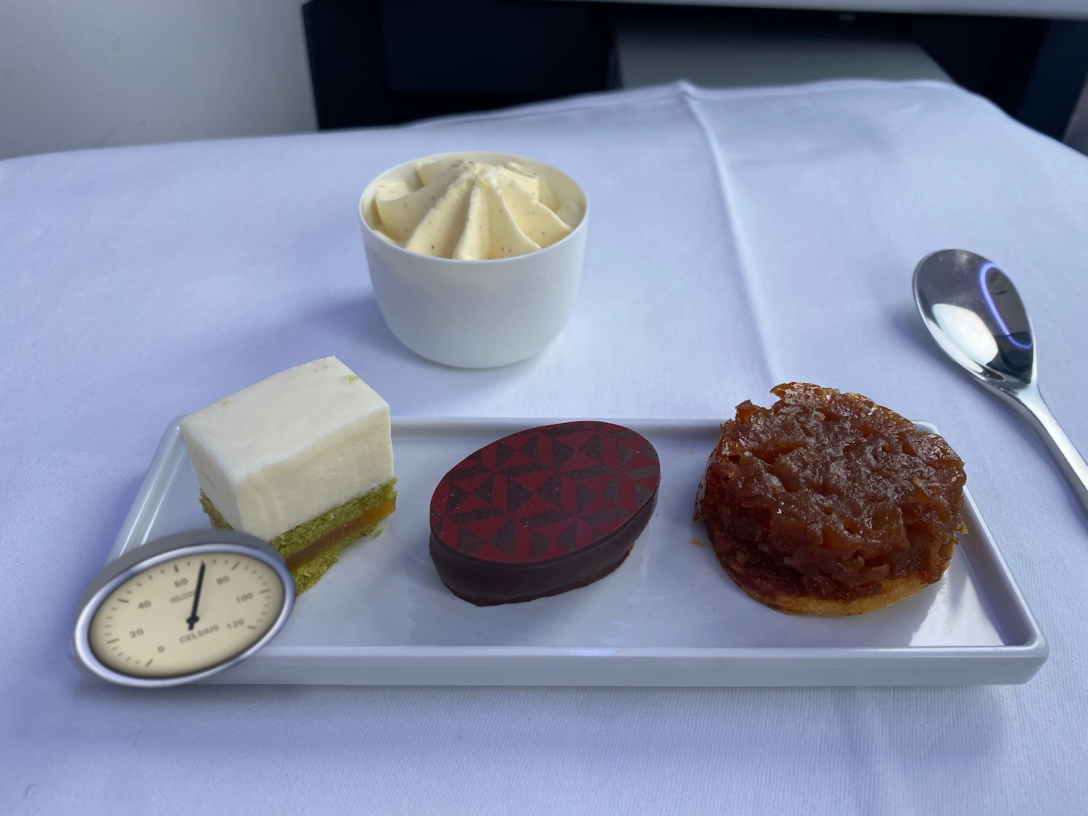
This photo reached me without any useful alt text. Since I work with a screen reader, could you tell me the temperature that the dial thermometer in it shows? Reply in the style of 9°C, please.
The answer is 68°C
